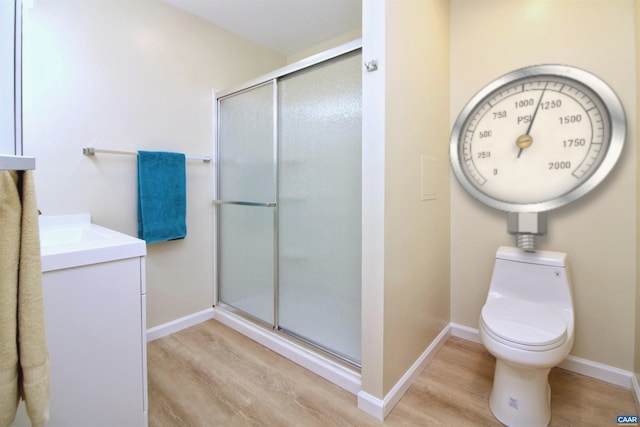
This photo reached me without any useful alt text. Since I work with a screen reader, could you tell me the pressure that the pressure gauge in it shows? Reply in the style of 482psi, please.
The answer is 1150psi
